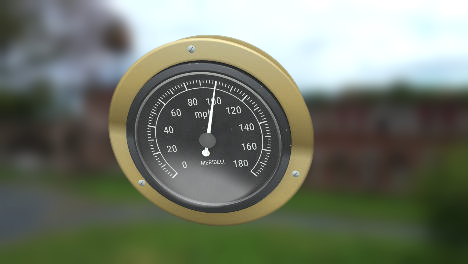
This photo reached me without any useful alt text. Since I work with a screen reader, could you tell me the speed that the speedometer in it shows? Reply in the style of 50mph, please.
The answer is 100mph
